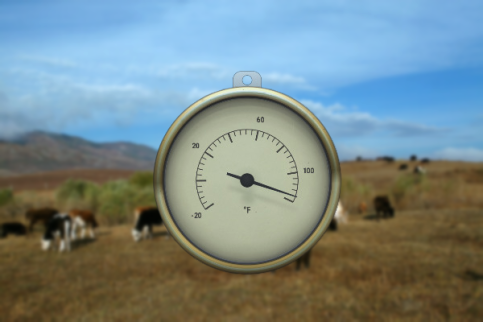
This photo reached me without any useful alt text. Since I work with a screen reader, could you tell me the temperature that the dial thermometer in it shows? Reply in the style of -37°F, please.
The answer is 116°F
